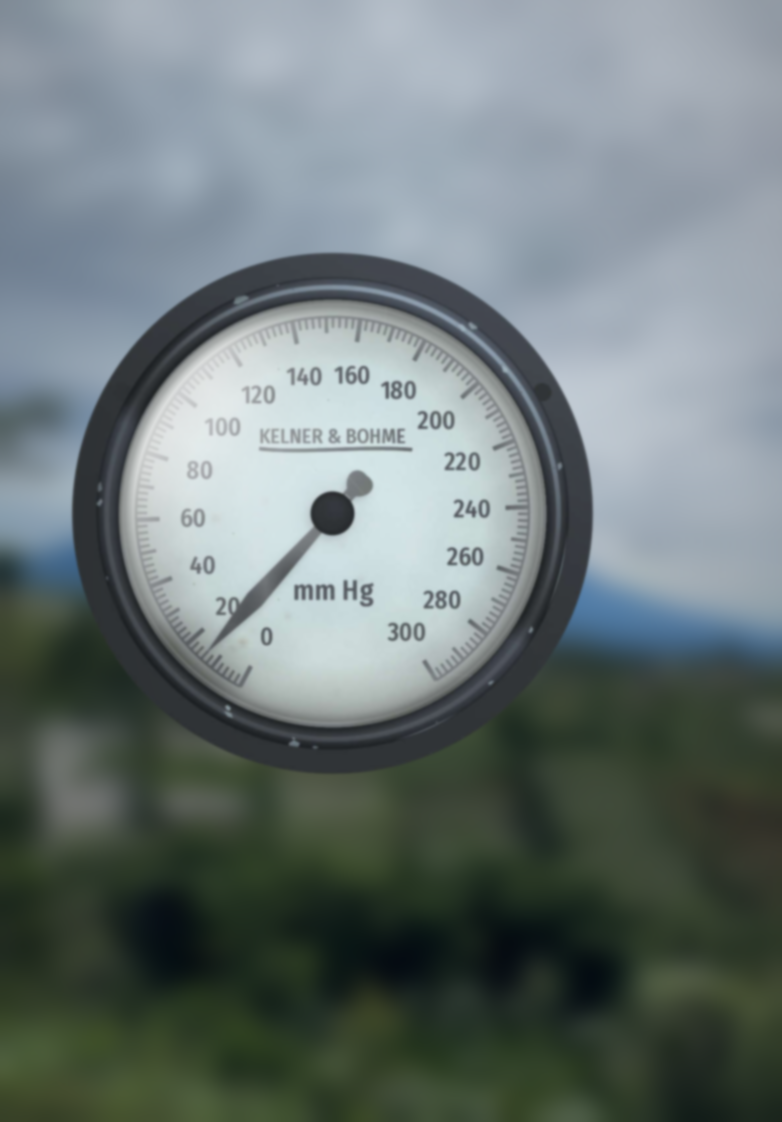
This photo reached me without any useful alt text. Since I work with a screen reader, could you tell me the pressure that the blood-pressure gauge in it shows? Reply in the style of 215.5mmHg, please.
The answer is 14mmHg
